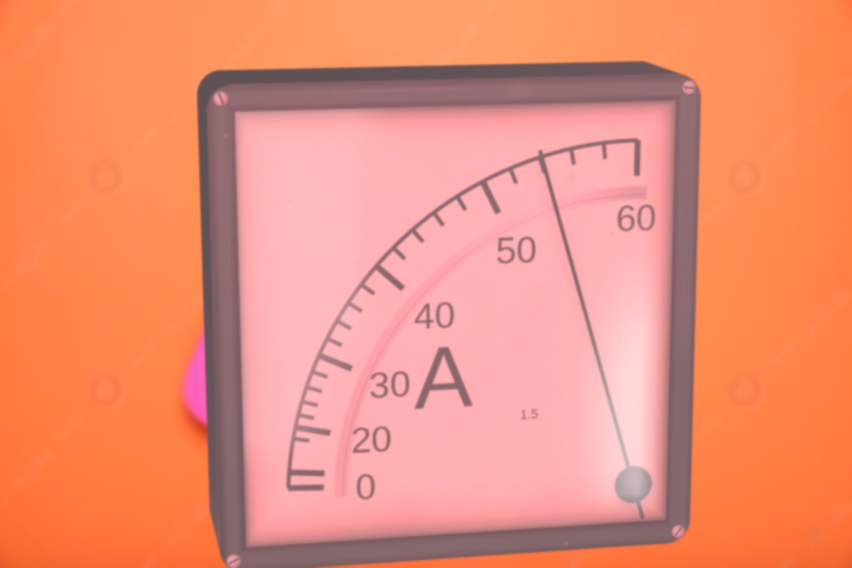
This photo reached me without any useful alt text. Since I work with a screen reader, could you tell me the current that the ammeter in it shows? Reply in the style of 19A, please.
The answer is 54A
